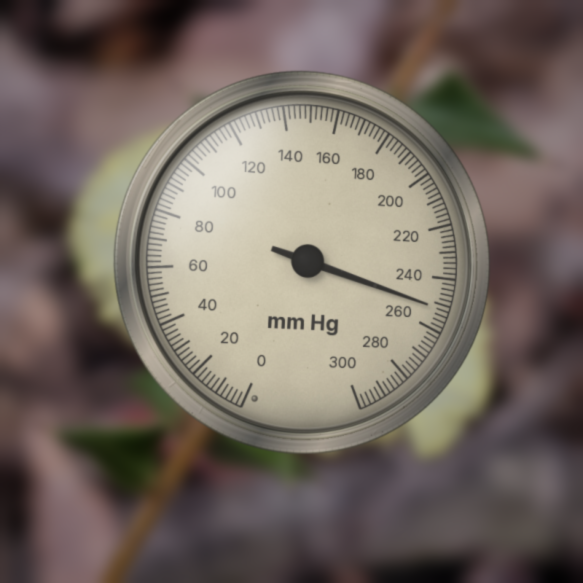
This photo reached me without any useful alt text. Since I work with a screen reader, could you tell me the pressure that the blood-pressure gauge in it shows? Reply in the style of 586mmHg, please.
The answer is 252mmHg
